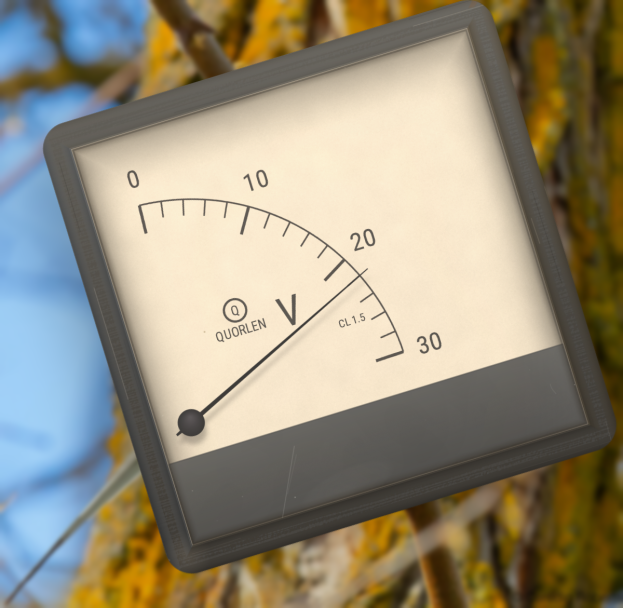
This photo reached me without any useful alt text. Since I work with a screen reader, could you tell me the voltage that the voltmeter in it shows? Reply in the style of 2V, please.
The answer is 22V
